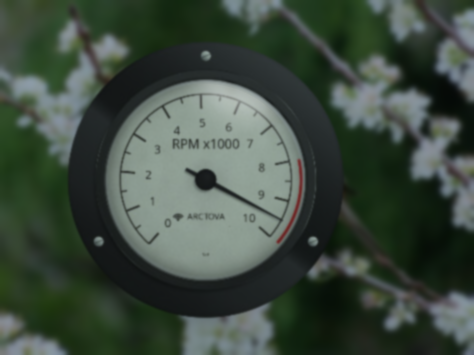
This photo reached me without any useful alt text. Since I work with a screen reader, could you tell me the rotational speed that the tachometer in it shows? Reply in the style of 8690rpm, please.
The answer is 9500rpm
